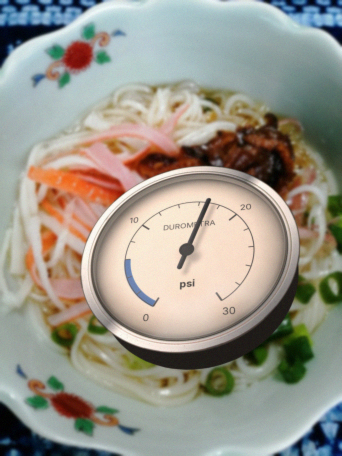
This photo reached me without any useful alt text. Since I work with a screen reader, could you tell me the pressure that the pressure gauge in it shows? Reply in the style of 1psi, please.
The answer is 17psi
